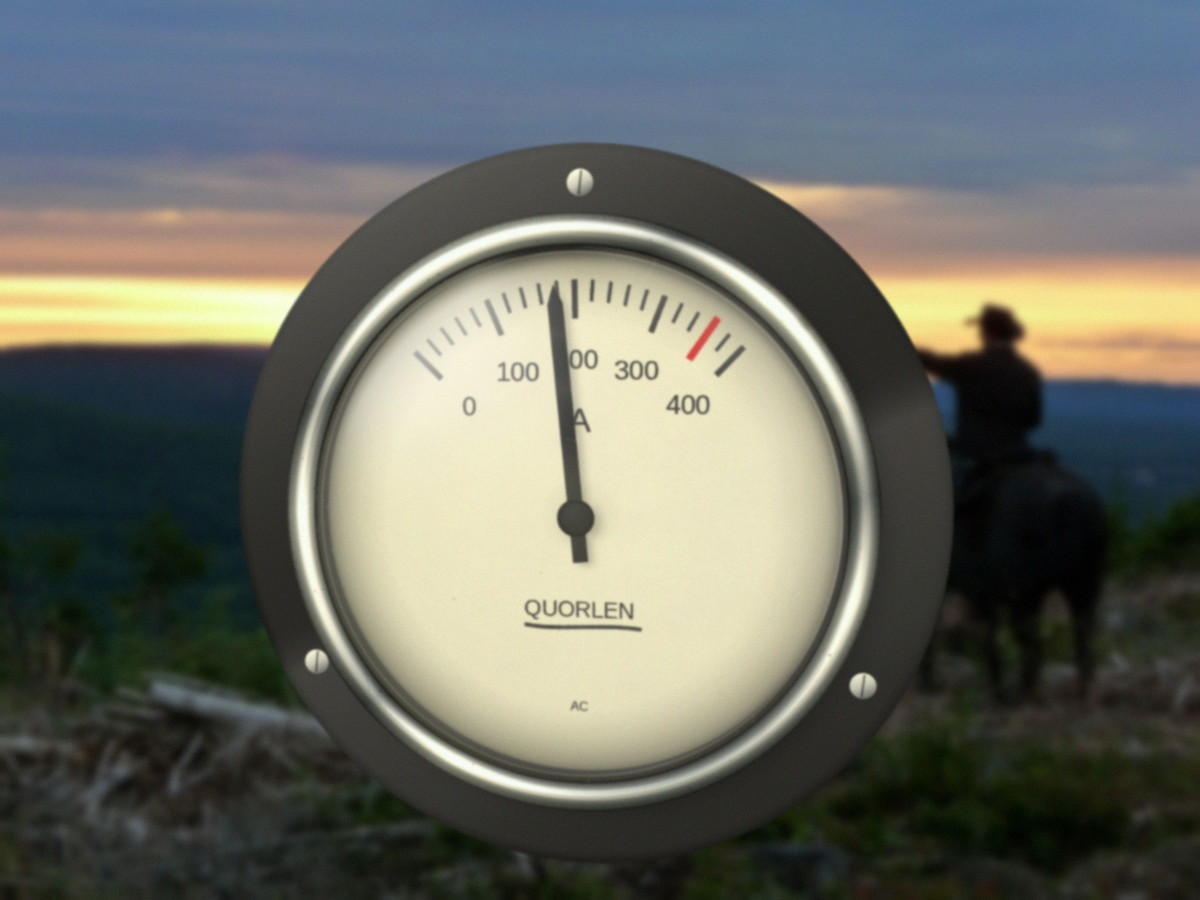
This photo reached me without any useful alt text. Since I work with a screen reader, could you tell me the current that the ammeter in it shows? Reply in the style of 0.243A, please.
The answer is 180A
